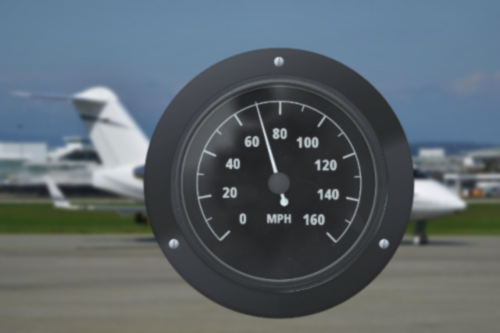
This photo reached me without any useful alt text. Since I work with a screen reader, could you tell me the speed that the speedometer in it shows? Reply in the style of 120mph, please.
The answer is 70mph
